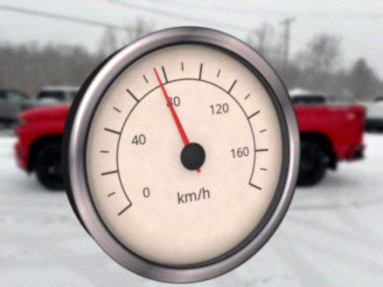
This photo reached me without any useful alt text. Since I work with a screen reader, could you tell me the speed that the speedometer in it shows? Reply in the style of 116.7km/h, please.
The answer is 75km/h
